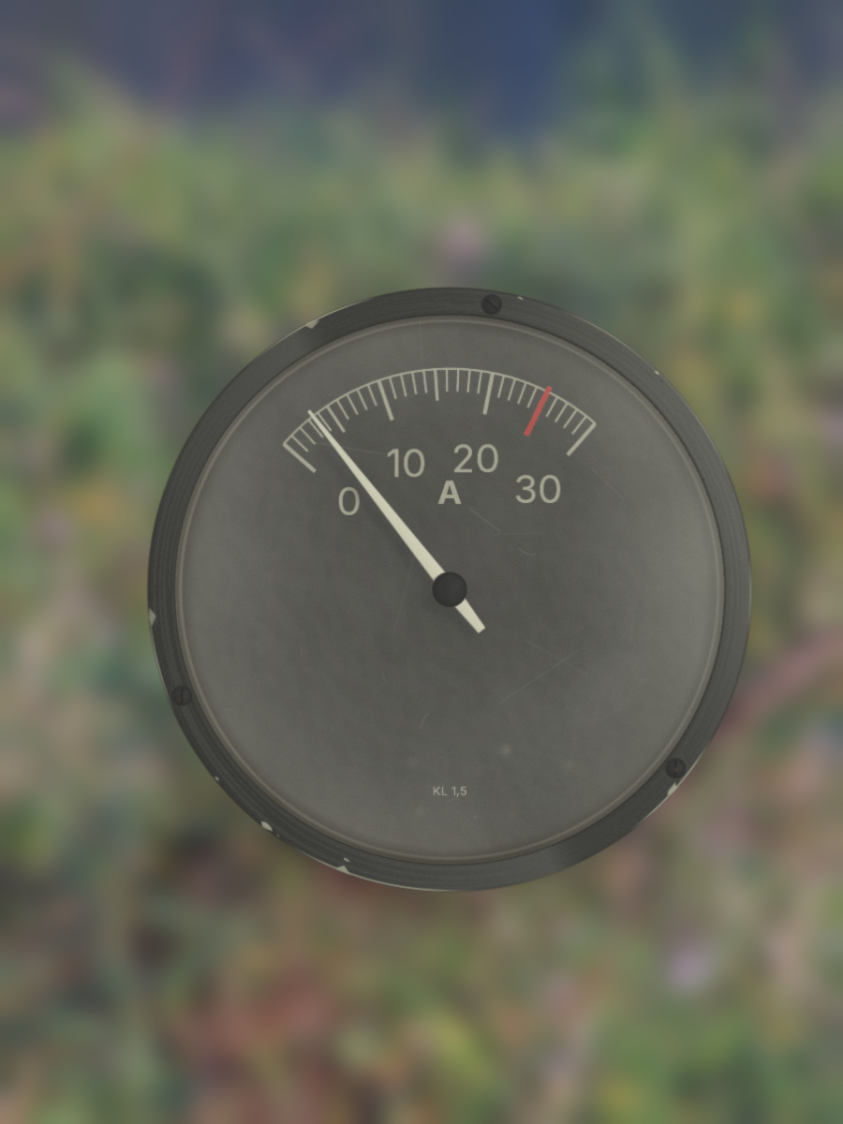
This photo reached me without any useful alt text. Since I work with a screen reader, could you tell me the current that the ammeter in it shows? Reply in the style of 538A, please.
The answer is 3.5A
